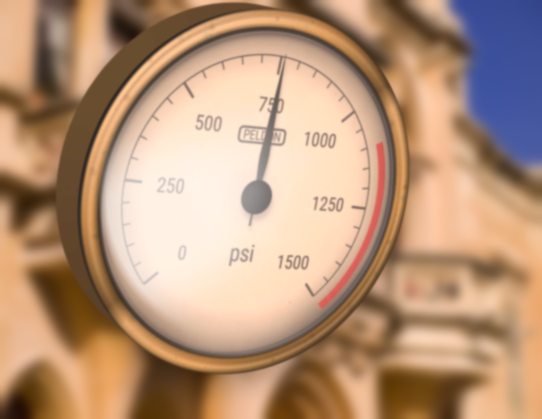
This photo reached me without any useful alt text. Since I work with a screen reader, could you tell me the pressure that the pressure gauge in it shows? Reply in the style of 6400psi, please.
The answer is 750psi
